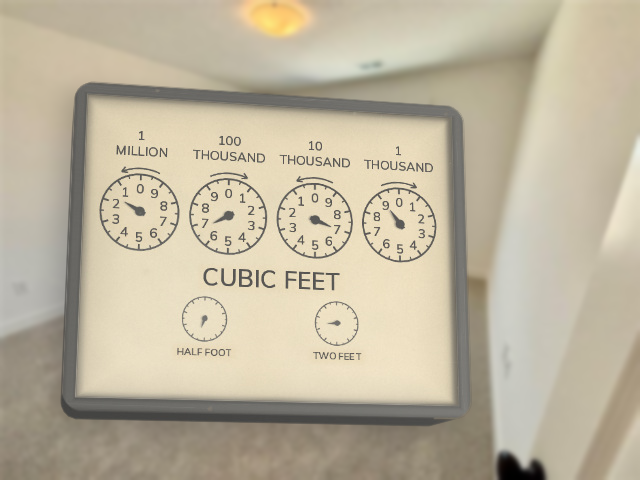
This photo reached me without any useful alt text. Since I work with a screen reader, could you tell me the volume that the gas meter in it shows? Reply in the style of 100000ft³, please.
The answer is 166900ft³
